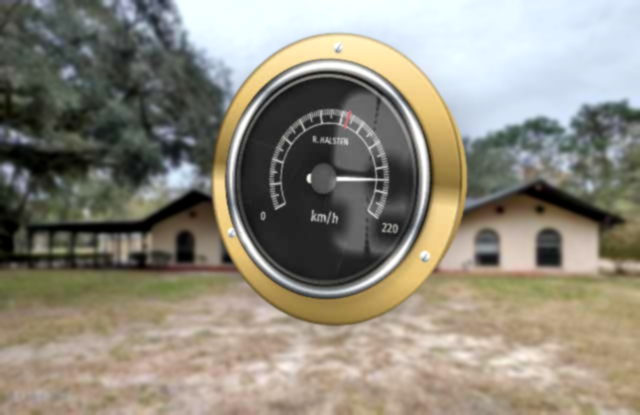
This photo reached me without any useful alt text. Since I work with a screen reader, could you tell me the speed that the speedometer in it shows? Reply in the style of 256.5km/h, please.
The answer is 190km/h
